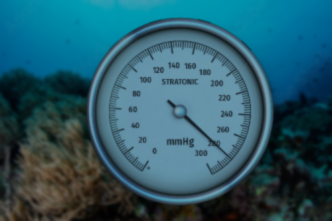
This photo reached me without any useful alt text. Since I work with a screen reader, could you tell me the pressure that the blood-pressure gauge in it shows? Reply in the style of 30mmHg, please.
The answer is 280mmHg
